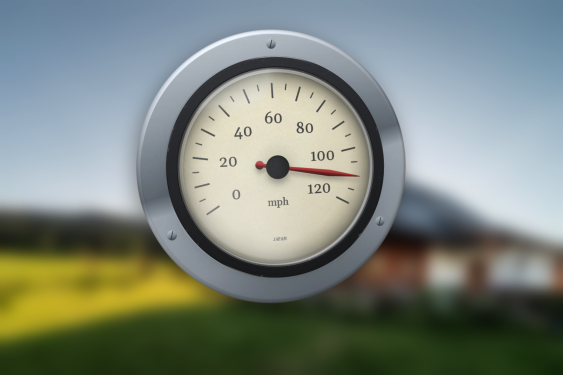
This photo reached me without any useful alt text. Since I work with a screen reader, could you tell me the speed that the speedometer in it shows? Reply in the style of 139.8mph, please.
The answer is 110mph
